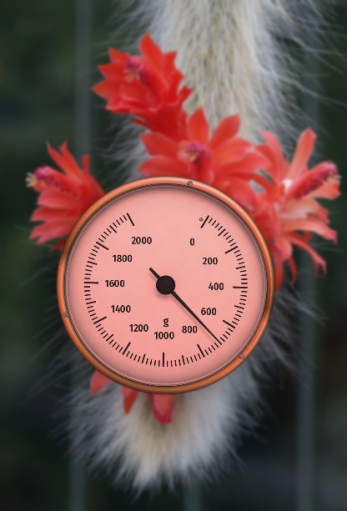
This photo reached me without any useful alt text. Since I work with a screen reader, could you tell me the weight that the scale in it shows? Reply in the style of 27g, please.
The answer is 700g
